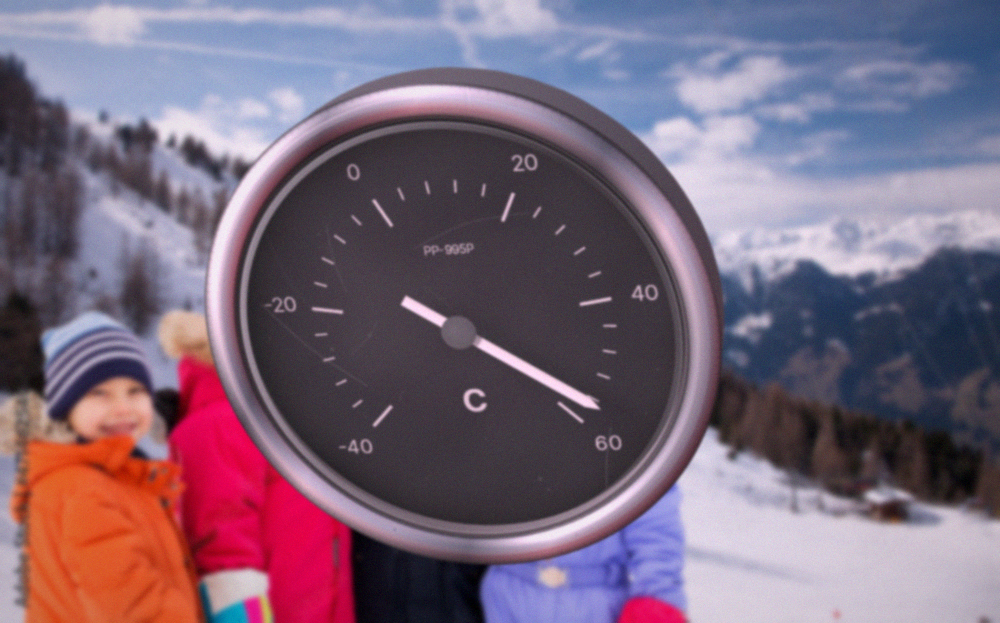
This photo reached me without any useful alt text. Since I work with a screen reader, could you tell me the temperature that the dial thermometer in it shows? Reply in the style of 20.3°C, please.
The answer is 56°C
